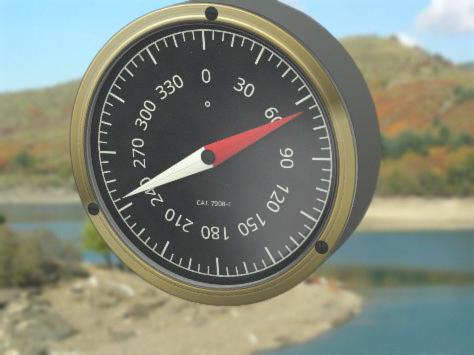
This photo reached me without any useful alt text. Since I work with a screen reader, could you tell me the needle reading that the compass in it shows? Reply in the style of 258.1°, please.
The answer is 65°
